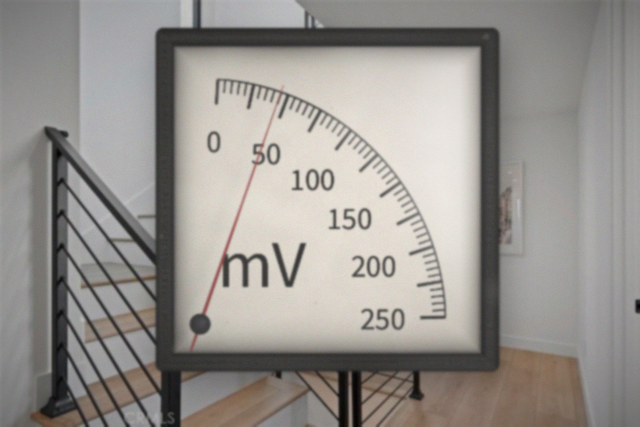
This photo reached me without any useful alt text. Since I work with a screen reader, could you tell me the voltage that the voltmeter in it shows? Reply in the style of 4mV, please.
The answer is 45mV
